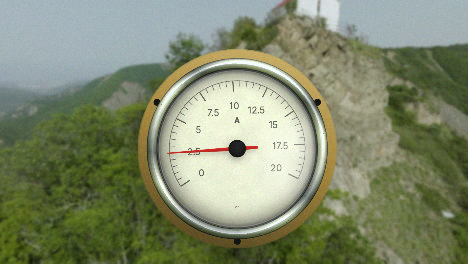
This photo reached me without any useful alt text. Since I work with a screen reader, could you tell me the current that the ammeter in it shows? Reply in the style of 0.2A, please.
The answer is 2.5A
